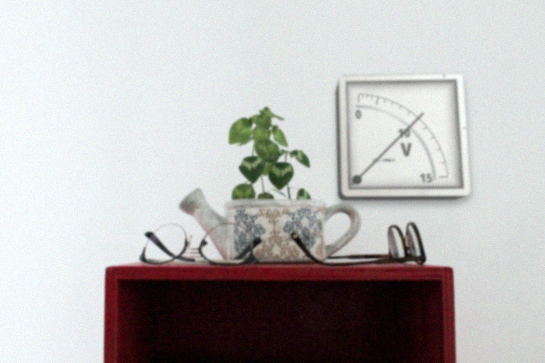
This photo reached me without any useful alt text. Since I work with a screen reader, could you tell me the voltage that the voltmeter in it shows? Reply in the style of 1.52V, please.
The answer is 10V
